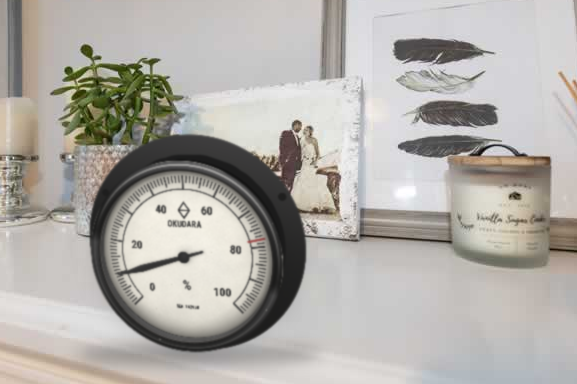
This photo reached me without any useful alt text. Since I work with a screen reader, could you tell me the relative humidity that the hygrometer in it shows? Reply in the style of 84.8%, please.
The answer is 10%
